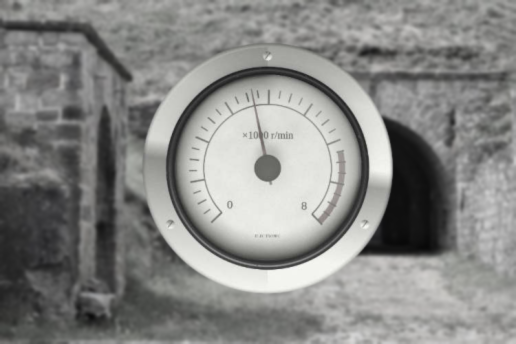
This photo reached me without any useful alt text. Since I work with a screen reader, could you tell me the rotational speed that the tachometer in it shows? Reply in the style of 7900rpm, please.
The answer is 3625rpm
